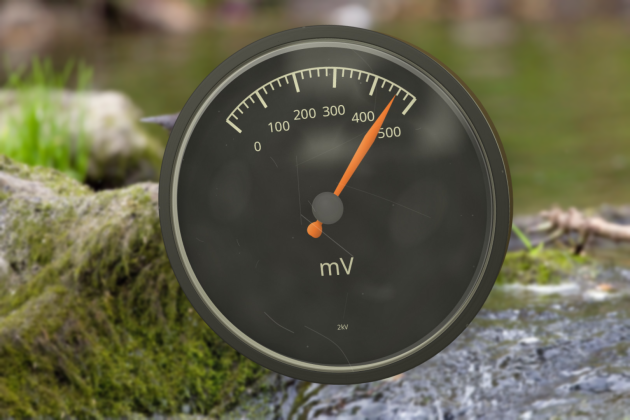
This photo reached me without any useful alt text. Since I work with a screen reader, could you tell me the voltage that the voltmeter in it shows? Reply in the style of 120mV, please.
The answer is 460mV
